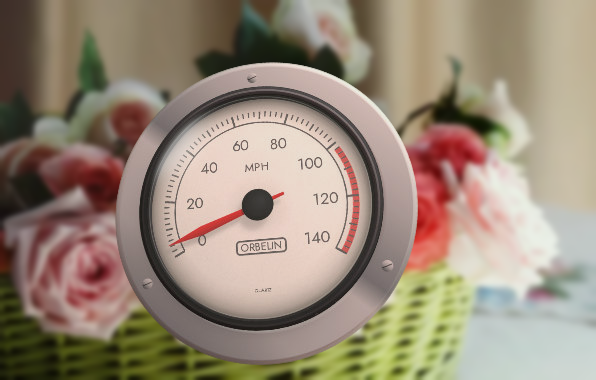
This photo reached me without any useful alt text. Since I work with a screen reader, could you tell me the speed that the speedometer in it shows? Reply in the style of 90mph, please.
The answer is 4mph
